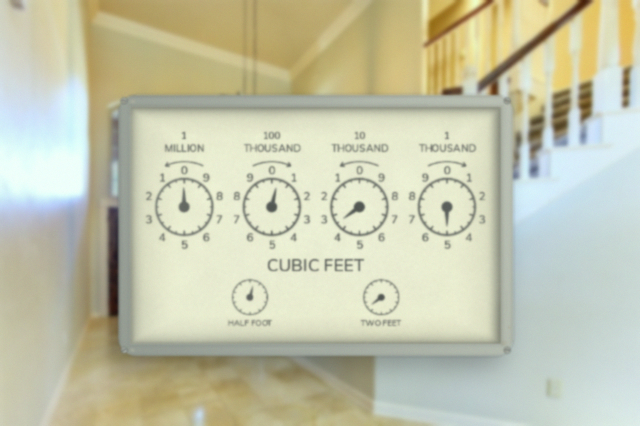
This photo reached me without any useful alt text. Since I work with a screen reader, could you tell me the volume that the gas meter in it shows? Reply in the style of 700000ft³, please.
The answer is 3500ft³
